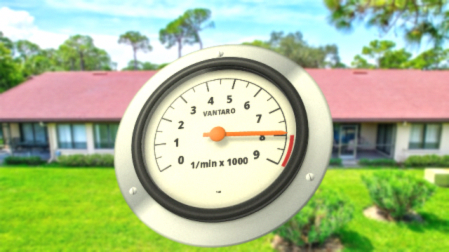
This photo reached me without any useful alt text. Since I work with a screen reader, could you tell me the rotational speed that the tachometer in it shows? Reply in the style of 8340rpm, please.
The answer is 8000rpm
